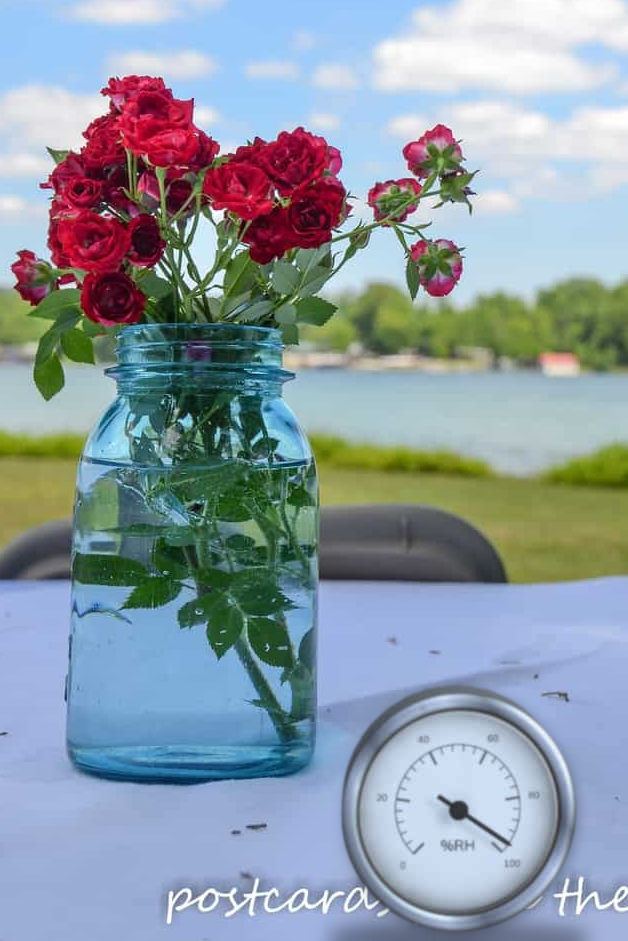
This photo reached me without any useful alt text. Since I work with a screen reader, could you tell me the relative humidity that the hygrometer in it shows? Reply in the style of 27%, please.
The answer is 96%
